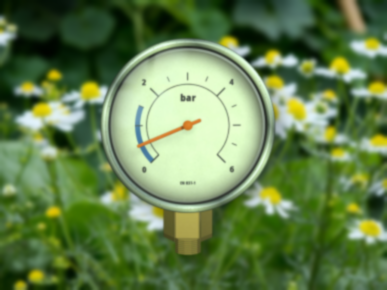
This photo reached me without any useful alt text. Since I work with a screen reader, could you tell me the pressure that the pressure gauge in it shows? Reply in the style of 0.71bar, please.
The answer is 0.5bar
